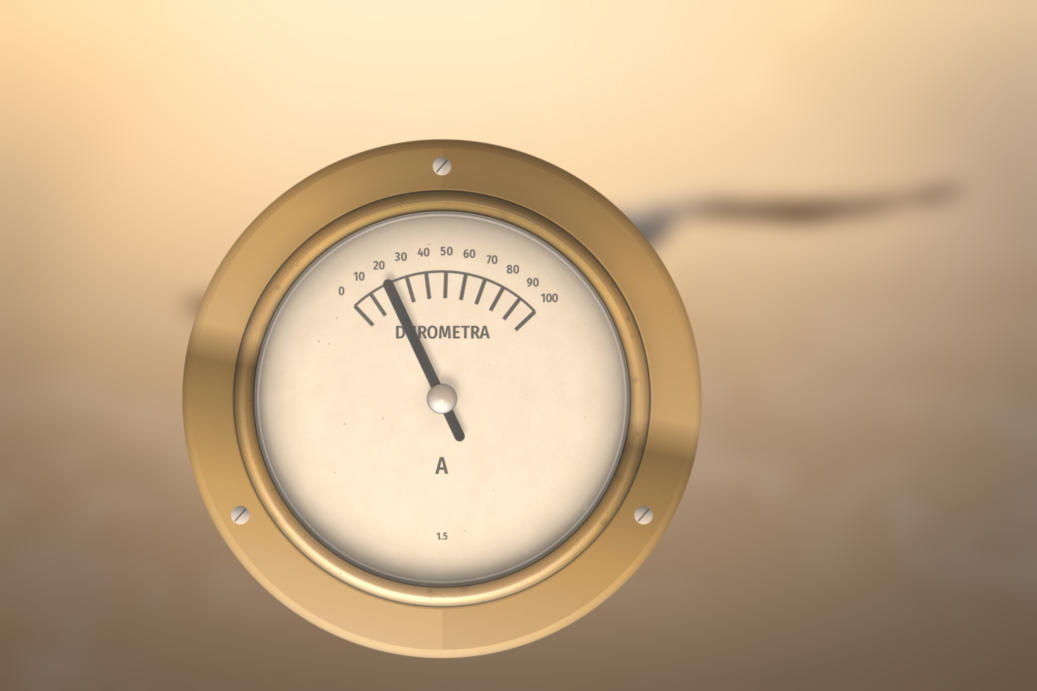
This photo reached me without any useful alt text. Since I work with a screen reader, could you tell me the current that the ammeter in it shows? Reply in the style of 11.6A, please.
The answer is 20A
